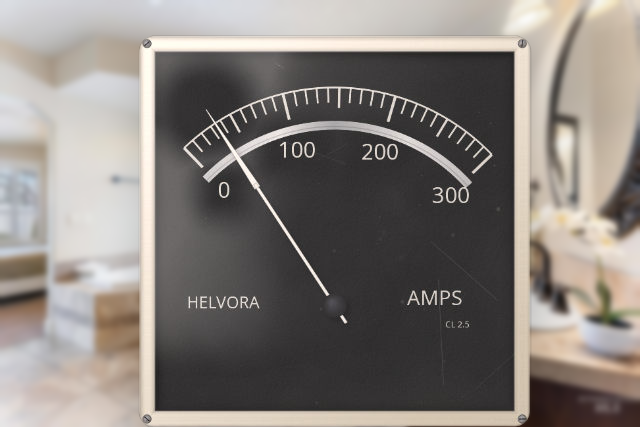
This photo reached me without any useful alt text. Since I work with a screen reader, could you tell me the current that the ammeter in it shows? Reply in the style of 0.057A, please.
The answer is 35A
